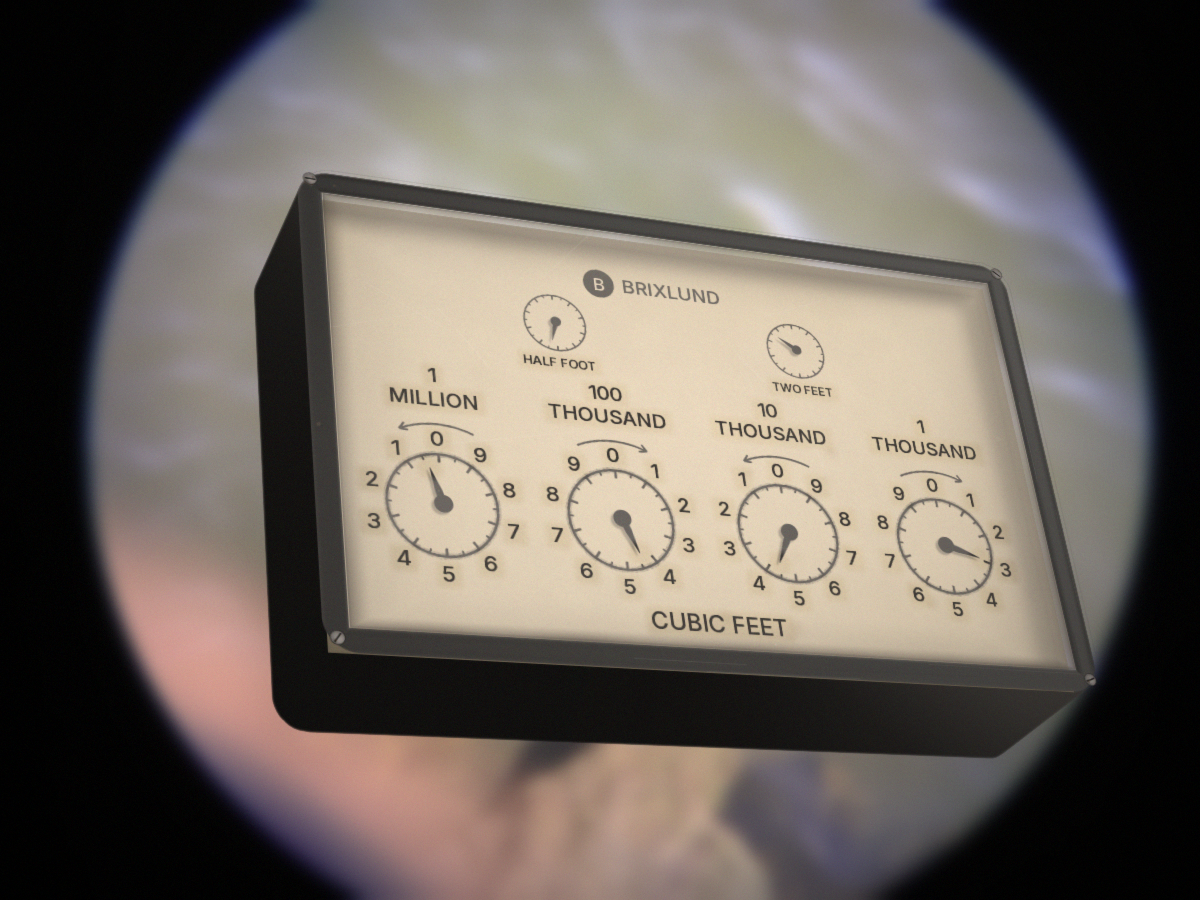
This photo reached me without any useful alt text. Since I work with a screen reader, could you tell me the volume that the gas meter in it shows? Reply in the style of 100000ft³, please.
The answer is 44300ft³
